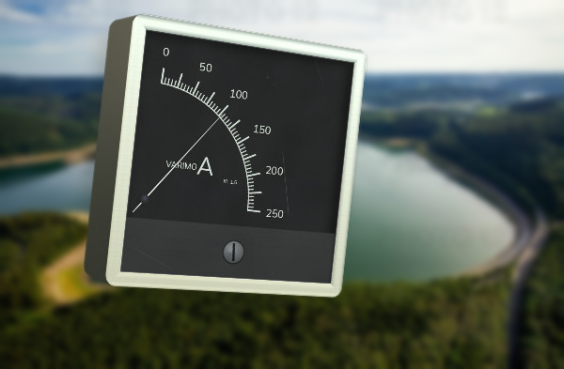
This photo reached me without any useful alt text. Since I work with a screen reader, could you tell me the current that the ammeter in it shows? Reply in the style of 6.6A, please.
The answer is 100A
